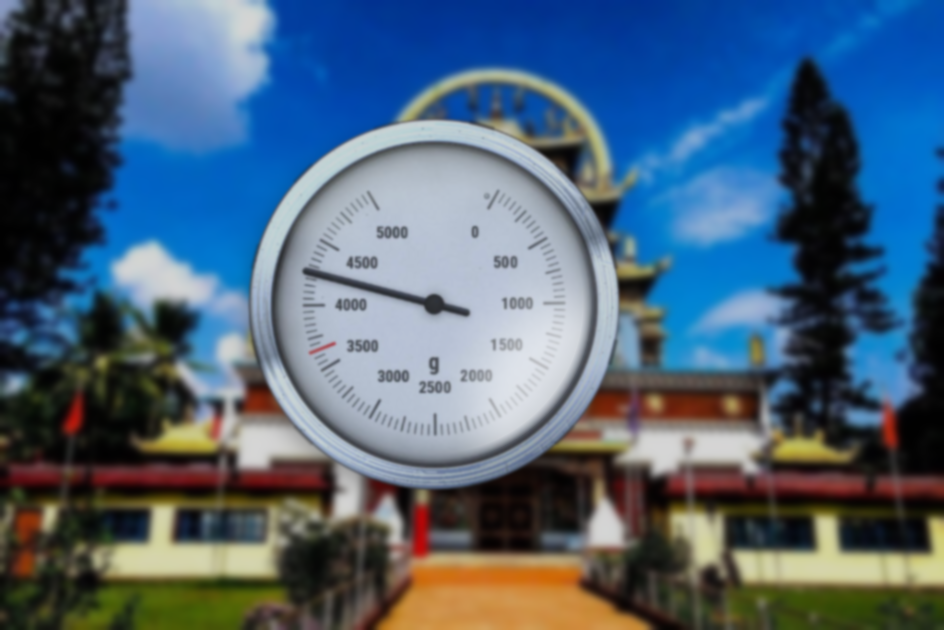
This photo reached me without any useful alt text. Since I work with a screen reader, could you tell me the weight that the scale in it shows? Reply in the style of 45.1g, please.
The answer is 4250g
